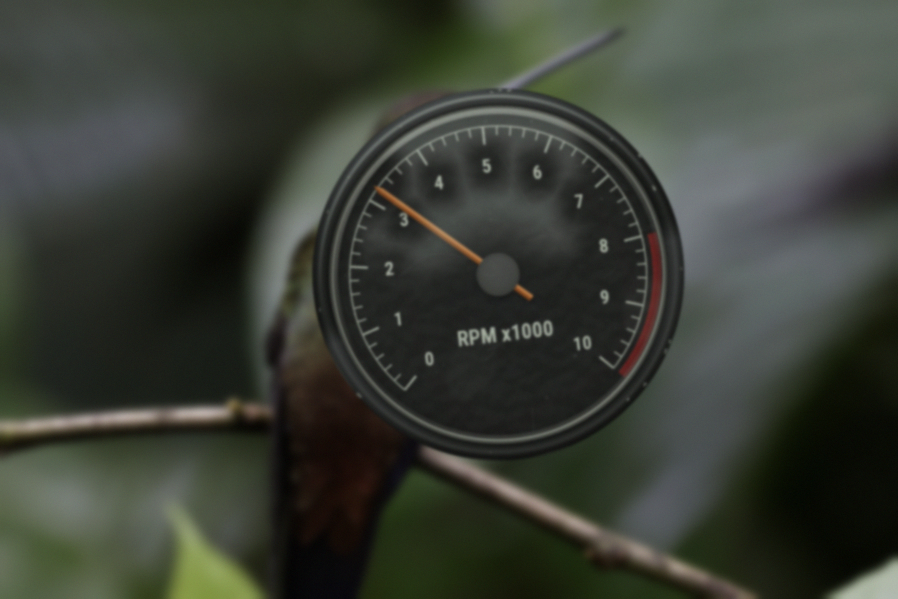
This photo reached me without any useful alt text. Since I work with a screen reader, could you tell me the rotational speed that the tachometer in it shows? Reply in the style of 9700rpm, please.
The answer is 3200rpm
